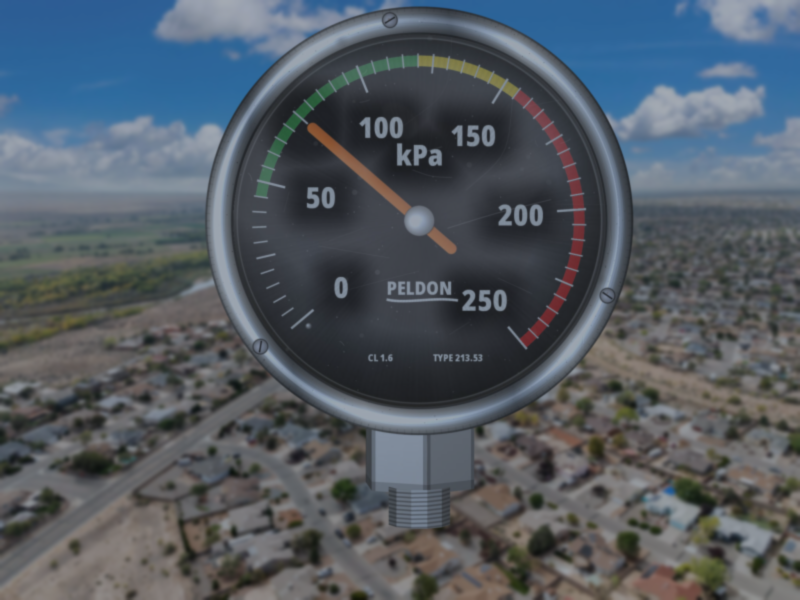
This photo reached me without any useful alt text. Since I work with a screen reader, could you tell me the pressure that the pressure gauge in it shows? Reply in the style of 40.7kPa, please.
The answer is 75kPa
